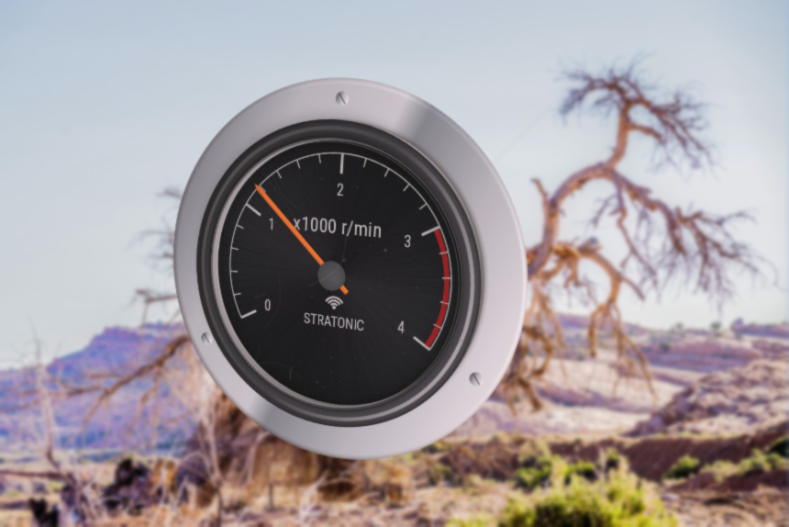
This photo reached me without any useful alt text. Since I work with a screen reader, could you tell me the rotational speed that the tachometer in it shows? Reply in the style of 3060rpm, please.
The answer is 1200rpm
